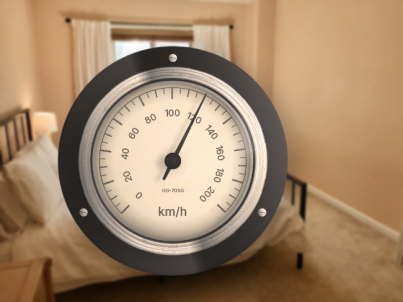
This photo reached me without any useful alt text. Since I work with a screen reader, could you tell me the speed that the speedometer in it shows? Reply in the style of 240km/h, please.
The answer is 120km/h
